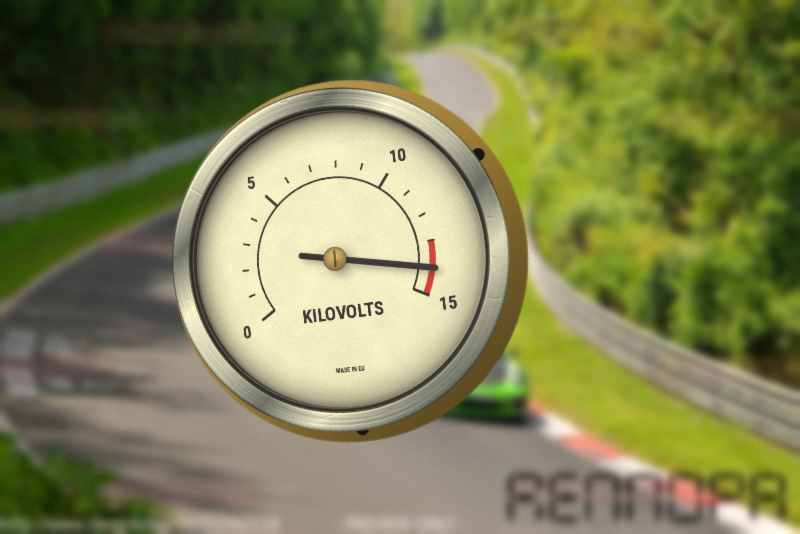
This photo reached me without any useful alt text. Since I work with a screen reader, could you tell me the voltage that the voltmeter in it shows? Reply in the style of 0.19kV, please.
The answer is 14kV
